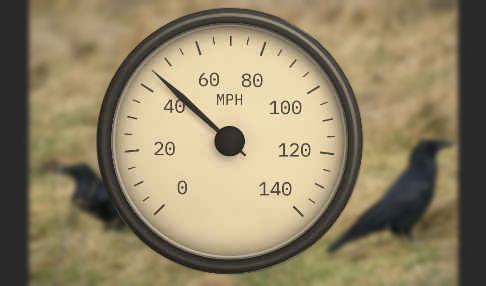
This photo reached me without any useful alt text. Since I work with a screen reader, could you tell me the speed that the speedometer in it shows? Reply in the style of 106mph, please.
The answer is 45mph
